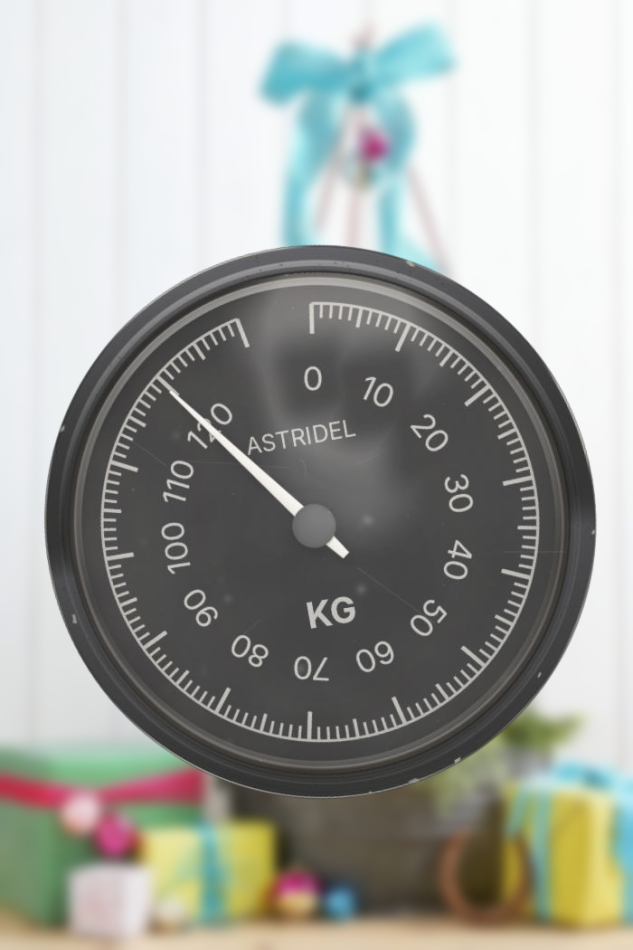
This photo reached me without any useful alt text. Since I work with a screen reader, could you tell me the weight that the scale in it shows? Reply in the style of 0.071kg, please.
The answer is 120kg
